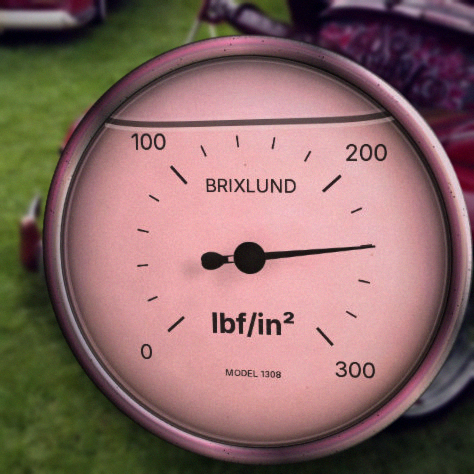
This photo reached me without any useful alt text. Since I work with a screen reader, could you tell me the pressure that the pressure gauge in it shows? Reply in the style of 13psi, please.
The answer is 240psi
